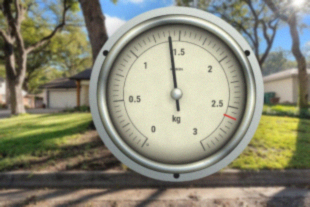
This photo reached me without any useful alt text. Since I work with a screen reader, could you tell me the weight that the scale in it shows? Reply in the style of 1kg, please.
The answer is 1.4kg
